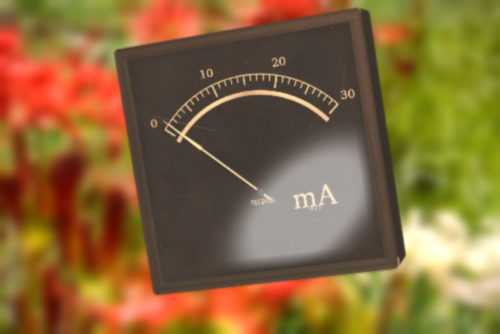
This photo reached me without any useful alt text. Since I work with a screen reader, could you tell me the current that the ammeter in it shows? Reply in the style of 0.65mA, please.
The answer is 1mA
